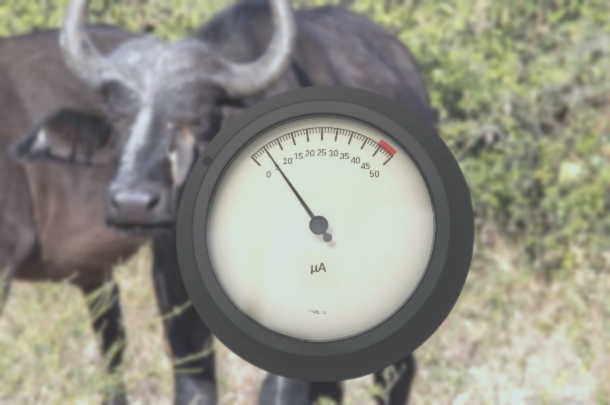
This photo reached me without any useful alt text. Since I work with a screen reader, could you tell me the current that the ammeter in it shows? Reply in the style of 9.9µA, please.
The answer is 5µA
